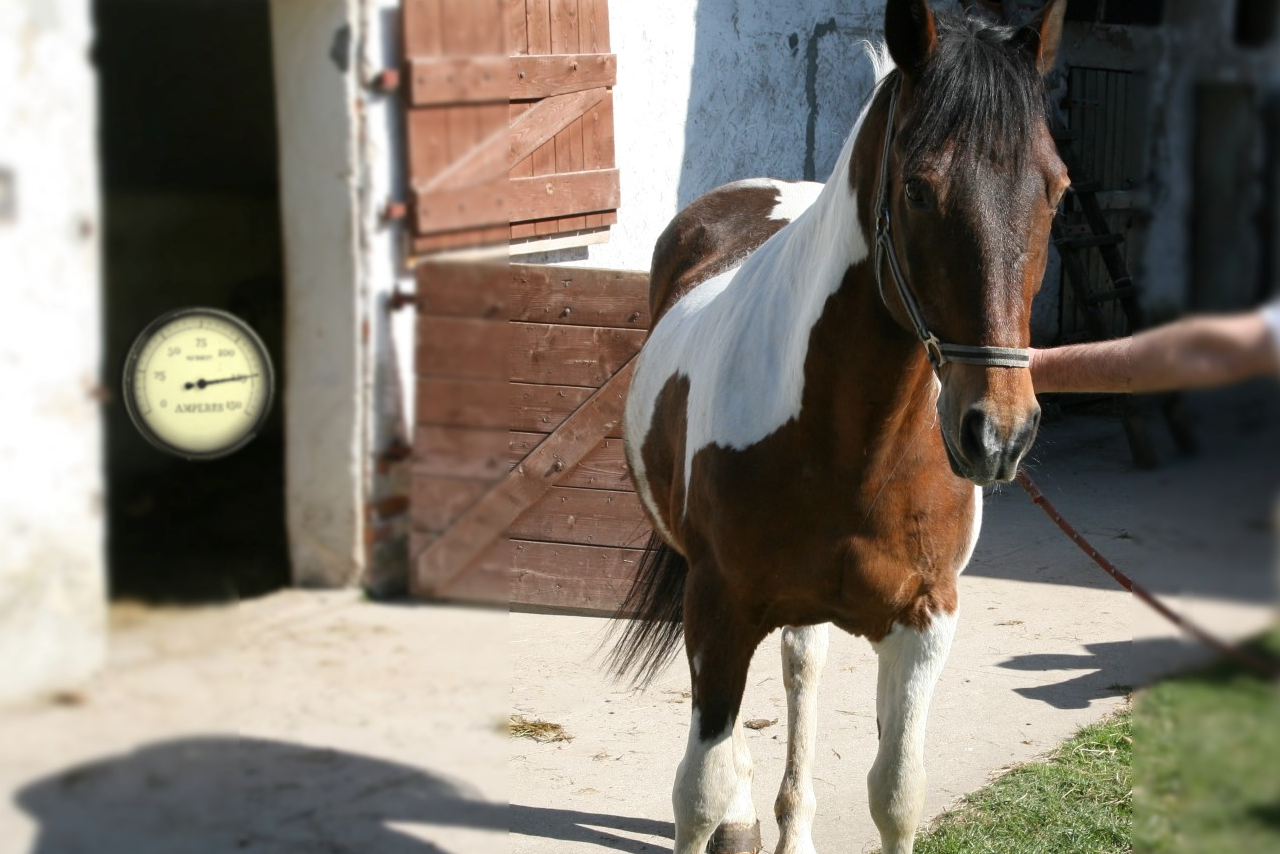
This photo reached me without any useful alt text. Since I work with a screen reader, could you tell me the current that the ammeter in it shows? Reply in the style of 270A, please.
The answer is 125A
